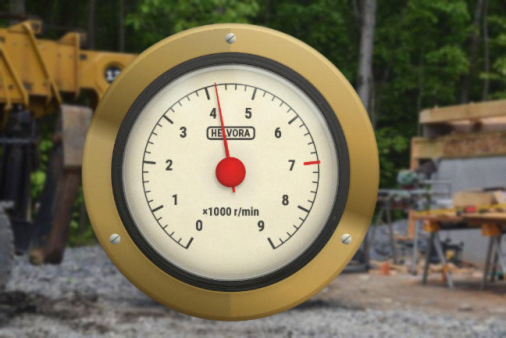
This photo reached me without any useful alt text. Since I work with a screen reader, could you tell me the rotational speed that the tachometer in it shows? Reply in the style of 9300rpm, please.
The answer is 4200rpm
